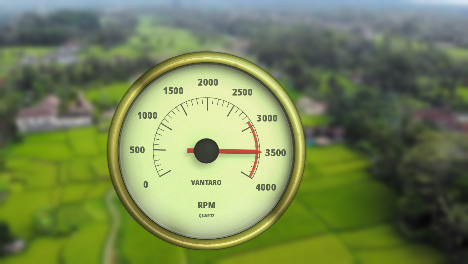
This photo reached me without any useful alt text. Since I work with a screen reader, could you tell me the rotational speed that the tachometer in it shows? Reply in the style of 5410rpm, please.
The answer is 3500rpm
